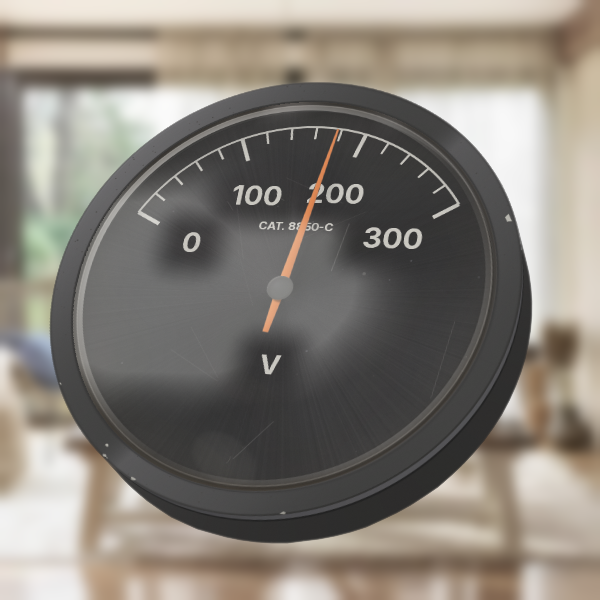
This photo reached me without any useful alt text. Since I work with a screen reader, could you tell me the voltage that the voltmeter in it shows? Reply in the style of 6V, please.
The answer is 180V
